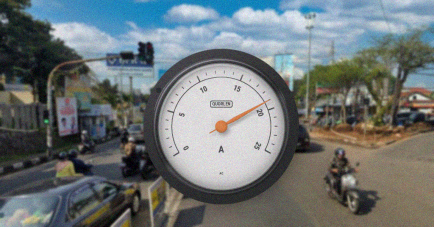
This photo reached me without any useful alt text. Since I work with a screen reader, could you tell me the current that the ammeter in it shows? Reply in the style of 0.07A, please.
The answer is 19A
